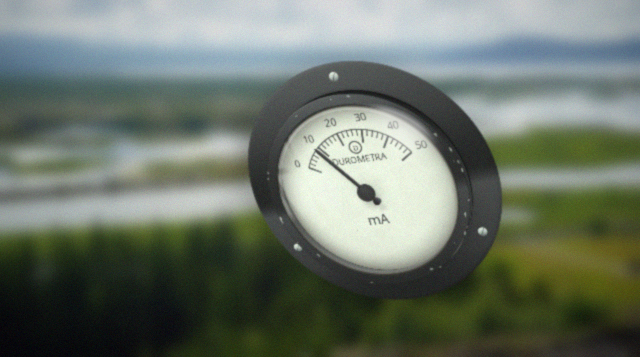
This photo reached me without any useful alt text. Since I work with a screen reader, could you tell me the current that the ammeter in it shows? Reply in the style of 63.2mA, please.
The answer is 10mA
